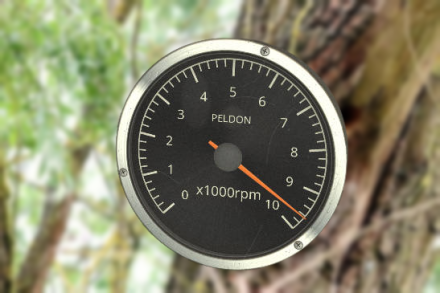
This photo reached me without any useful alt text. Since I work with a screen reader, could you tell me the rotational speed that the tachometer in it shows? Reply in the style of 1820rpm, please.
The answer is 9600rpm
